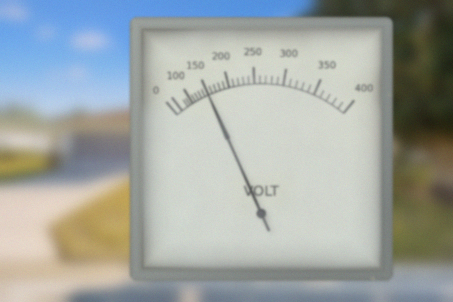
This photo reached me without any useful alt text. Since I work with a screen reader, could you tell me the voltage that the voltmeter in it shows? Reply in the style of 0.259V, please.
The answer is 150V
